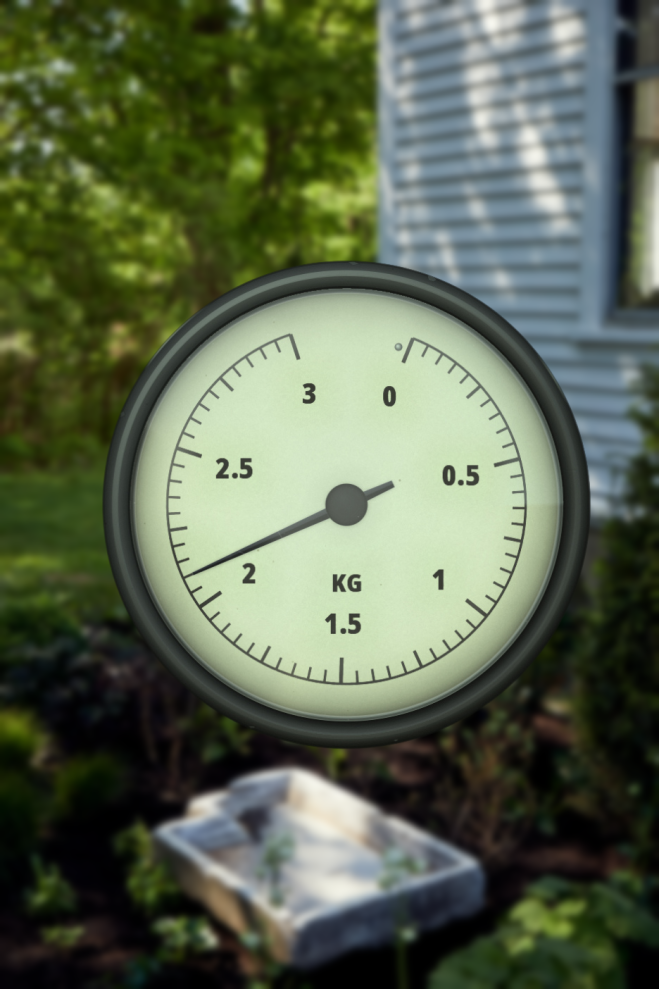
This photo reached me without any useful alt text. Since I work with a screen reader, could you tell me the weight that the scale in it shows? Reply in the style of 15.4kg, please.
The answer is 2.1kg
